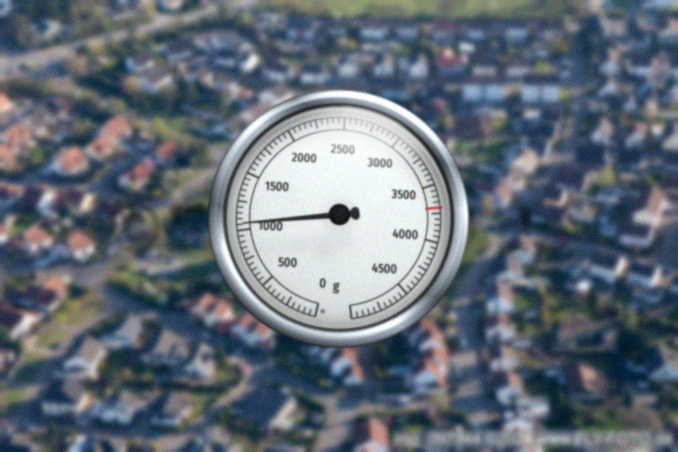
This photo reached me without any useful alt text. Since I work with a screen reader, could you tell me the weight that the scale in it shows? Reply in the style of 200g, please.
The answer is 1050g
